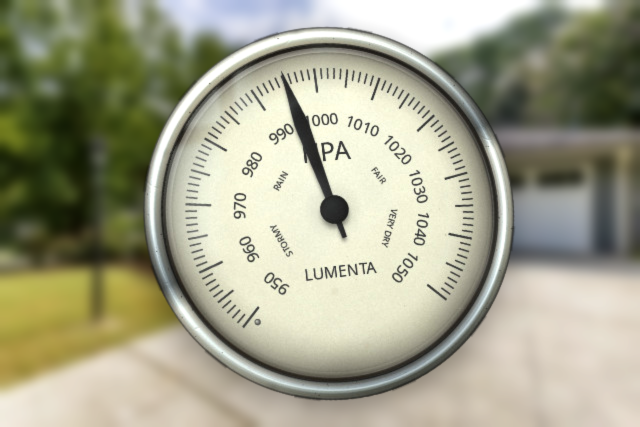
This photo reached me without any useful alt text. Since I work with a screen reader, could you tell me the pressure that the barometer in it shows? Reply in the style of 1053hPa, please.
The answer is 995hPa
